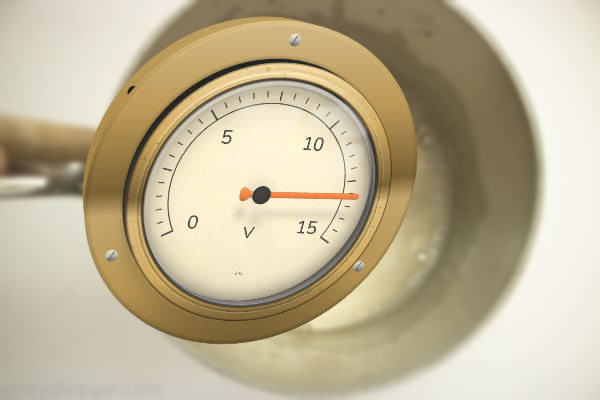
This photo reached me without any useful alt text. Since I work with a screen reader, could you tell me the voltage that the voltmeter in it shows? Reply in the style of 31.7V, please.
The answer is 13V
